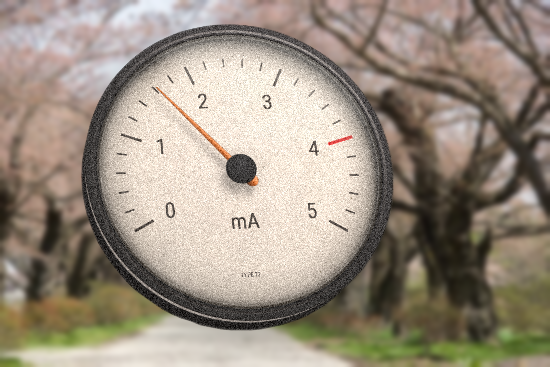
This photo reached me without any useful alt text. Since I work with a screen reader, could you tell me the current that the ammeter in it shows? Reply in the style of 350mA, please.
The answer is 1.6mA
